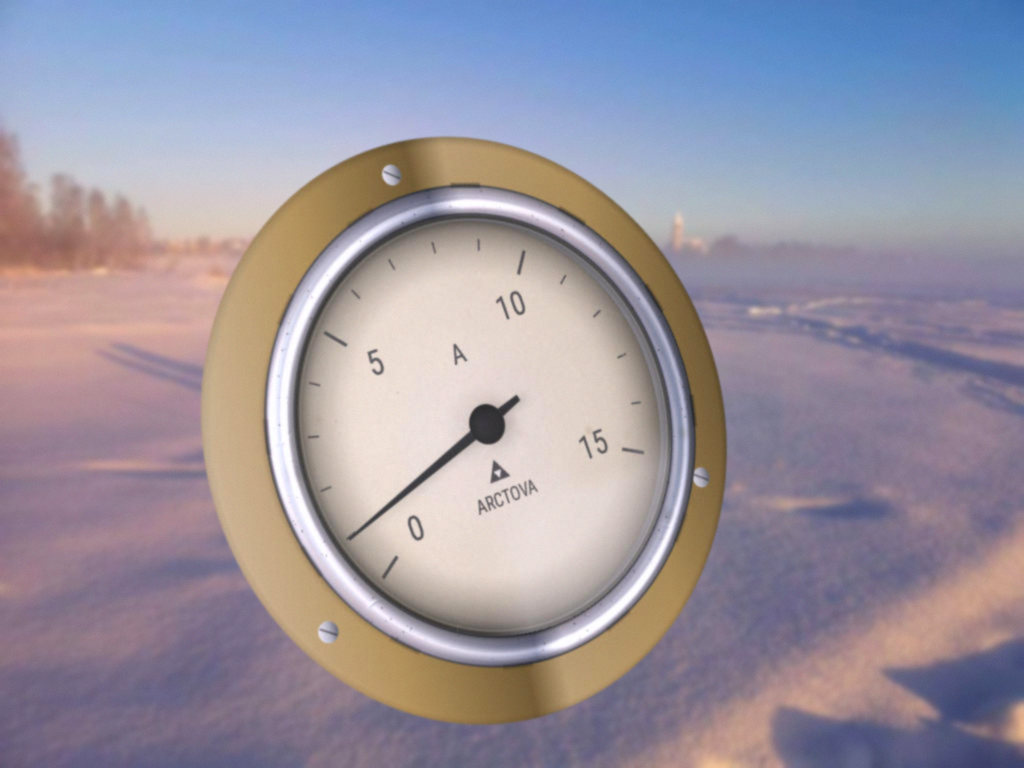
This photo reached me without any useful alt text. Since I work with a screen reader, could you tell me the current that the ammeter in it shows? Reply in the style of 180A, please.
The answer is 1A
